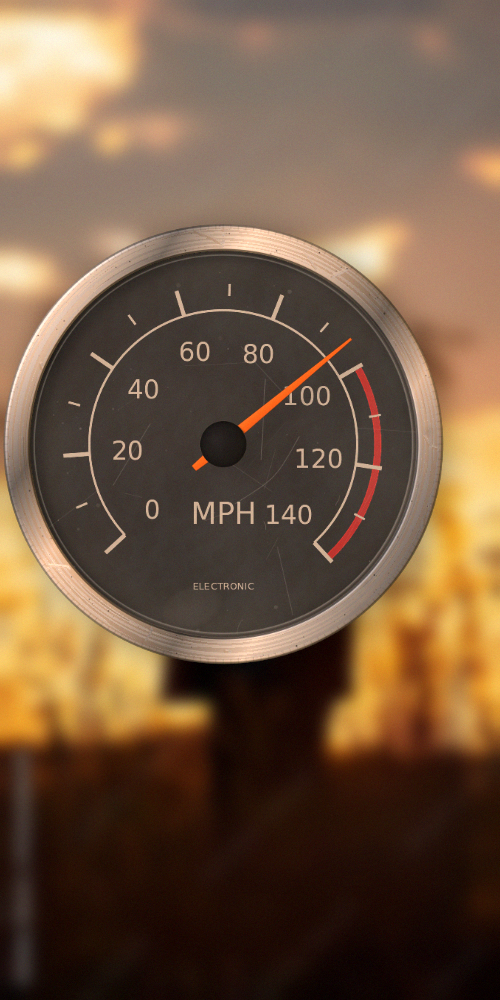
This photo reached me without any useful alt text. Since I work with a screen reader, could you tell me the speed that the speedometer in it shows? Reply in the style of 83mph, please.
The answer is 95mph
